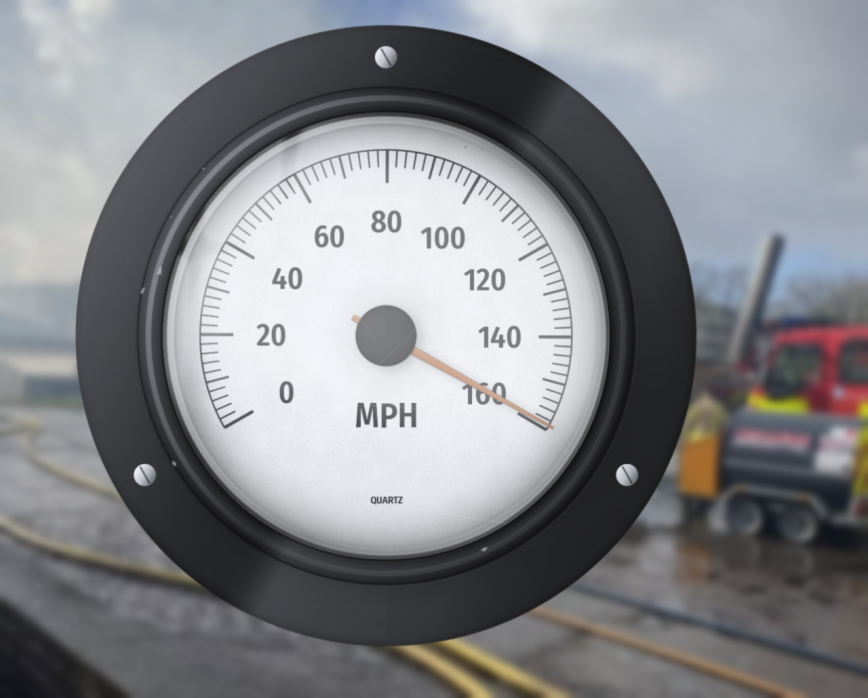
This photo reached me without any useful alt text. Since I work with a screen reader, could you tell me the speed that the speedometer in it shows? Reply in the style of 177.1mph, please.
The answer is 159mph
